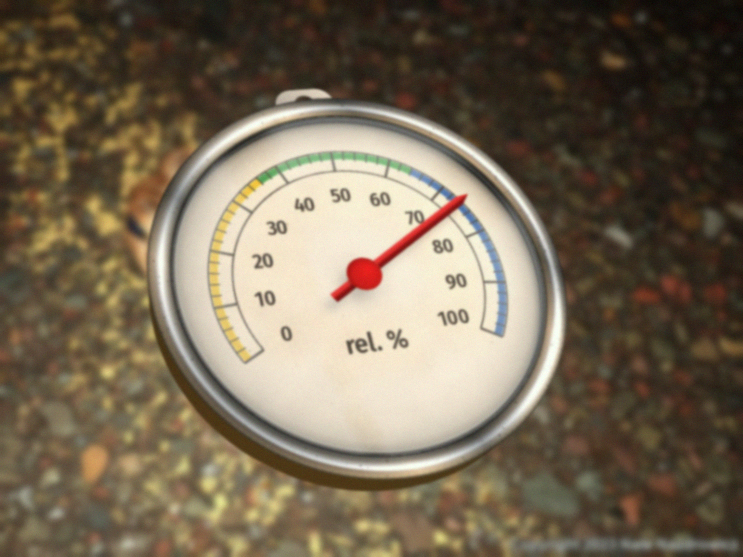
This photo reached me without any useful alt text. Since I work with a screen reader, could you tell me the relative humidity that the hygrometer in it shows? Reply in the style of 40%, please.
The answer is 74%
